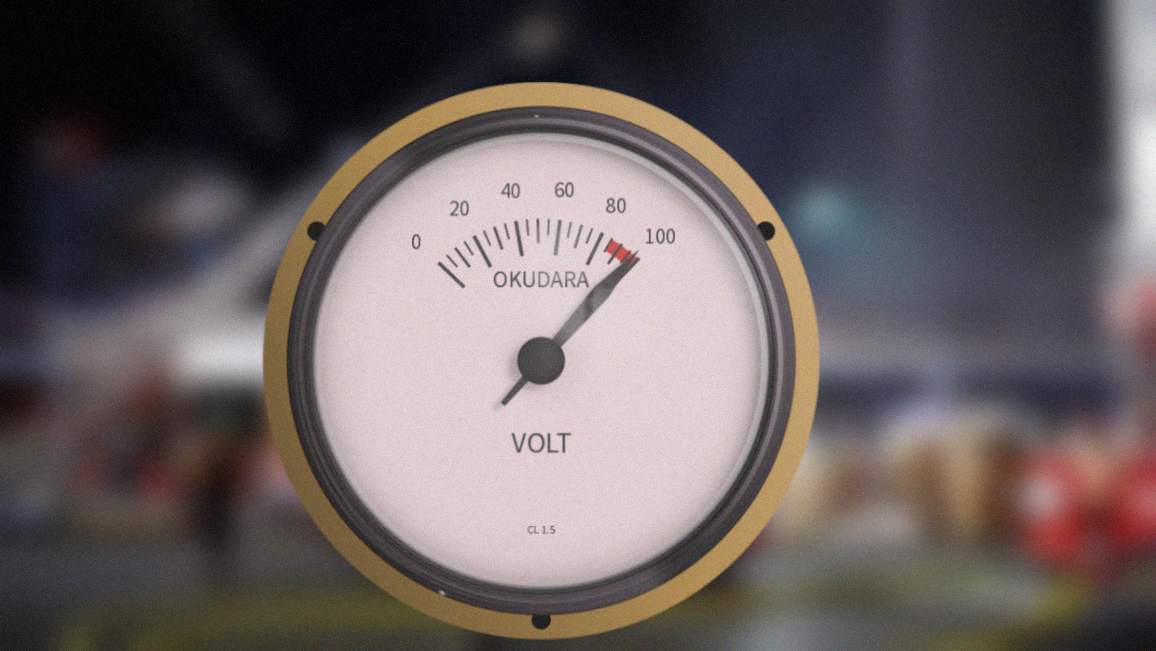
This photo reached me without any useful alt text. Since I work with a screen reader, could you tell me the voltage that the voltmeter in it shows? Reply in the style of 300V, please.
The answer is 97.5V
